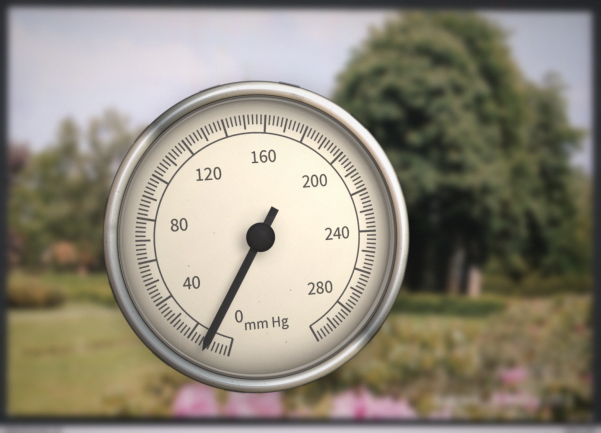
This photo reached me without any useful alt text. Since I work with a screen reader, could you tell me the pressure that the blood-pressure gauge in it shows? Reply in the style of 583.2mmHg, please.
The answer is 12mmHg
